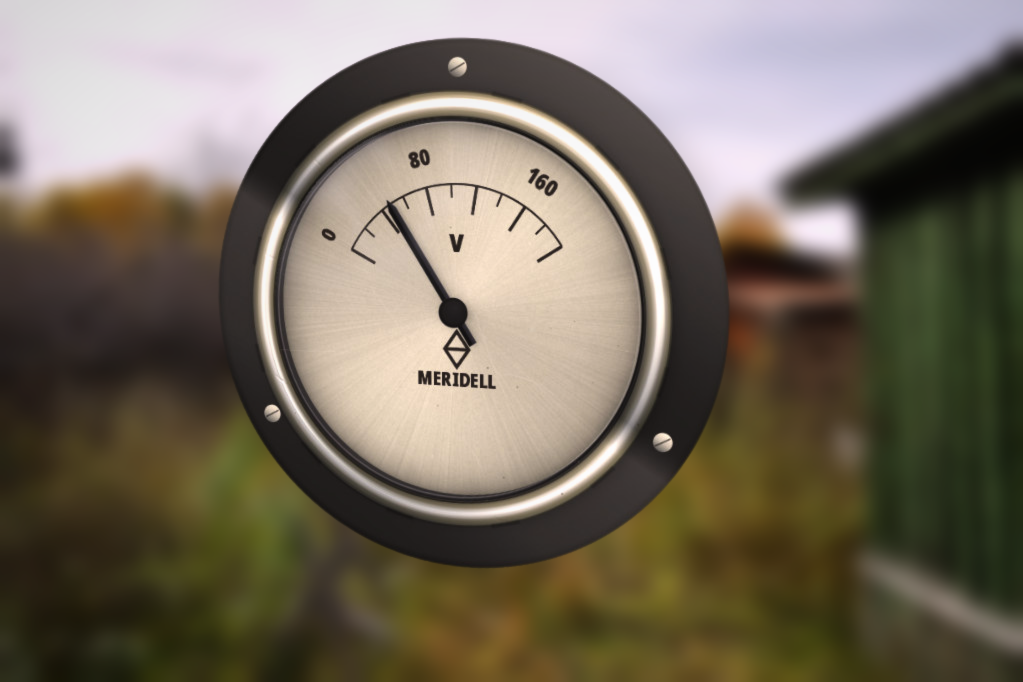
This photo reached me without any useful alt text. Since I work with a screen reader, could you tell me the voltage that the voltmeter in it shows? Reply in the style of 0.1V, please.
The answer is 50V
